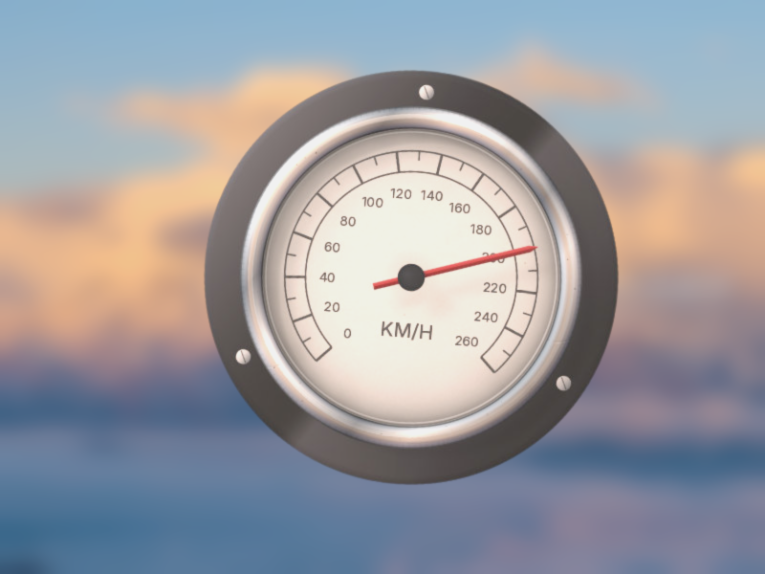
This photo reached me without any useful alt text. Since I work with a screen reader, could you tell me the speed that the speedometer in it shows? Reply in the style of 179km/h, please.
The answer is 200km/h
